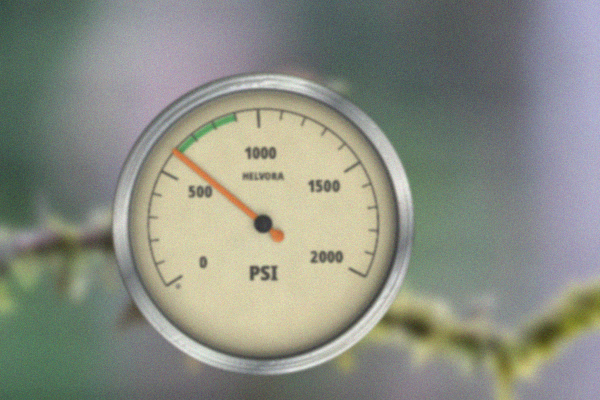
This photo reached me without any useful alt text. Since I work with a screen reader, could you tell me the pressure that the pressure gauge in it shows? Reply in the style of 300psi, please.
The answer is 600psi
